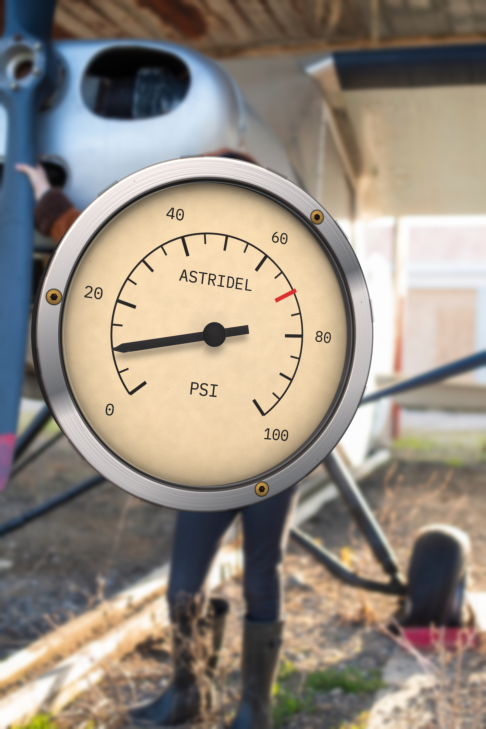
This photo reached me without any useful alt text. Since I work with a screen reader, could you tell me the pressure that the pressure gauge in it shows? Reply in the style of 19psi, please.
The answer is 10psi
